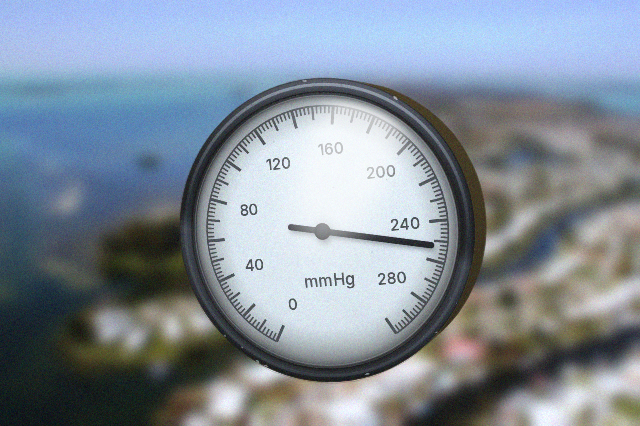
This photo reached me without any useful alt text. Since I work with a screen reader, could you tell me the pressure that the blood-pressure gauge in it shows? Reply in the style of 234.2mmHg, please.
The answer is 252mmHg
